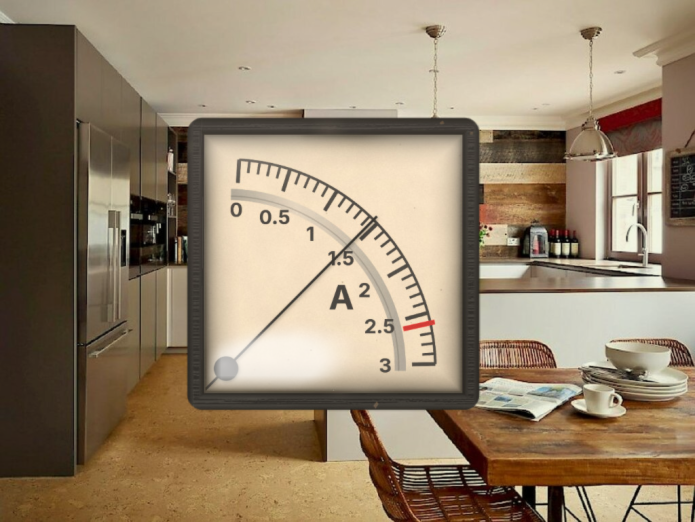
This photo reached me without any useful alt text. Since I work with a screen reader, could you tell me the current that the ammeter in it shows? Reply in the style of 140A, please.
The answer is 1.45A
